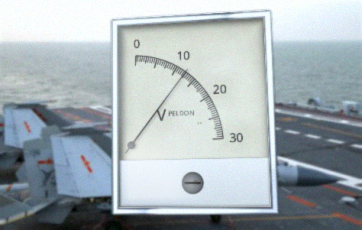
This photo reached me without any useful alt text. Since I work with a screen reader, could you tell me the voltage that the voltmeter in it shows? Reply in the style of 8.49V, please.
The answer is 12.5V
